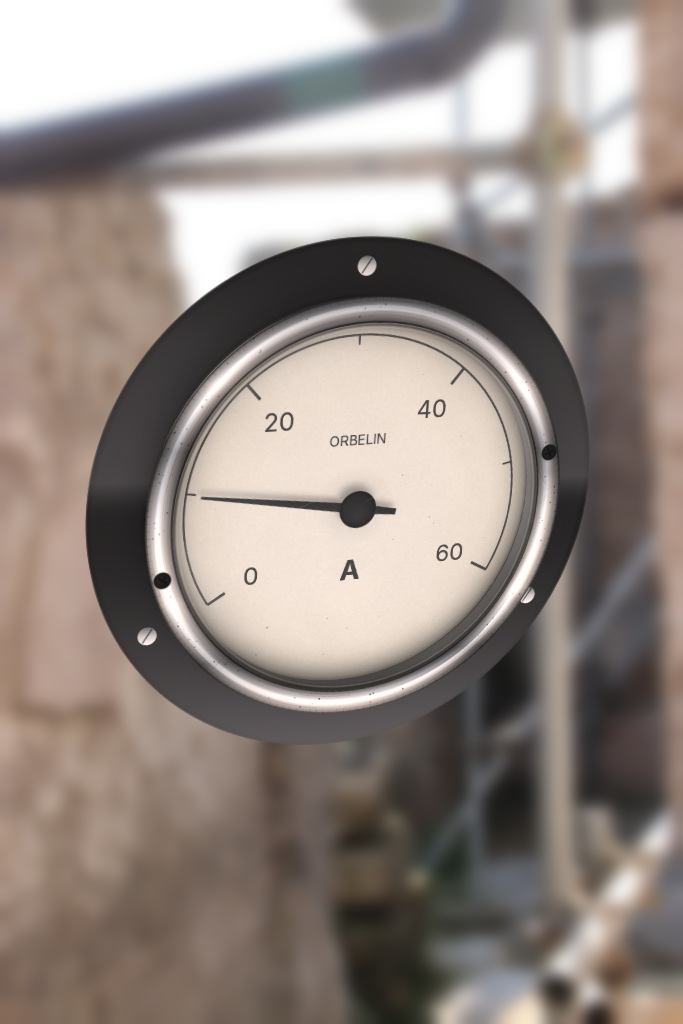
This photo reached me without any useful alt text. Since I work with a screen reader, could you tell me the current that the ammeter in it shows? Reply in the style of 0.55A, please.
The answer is 10A
